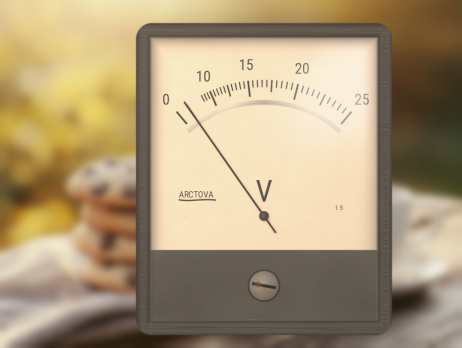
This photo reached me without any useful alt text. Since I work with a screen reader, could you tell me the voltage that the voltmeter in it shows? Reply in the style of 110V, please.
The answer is 5V
